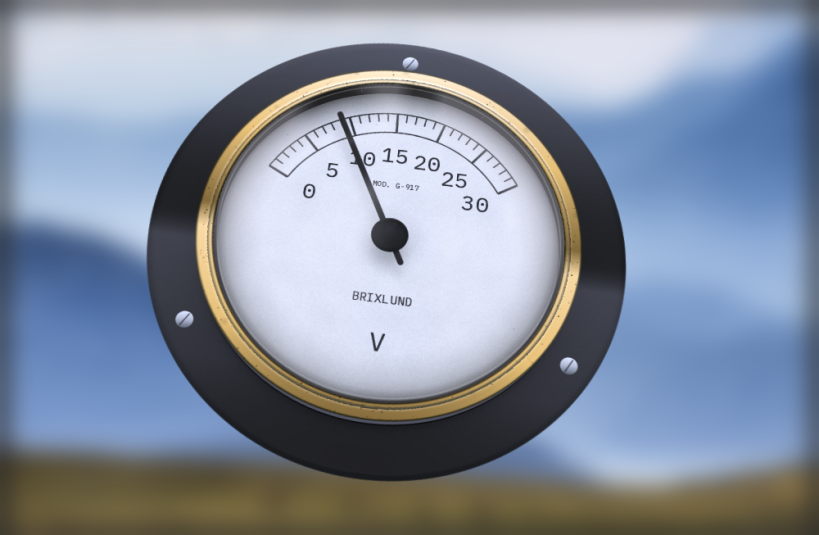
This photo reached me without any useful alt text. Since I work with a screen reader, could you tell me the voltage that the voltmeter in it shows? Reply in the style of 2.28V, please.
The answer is 9V
